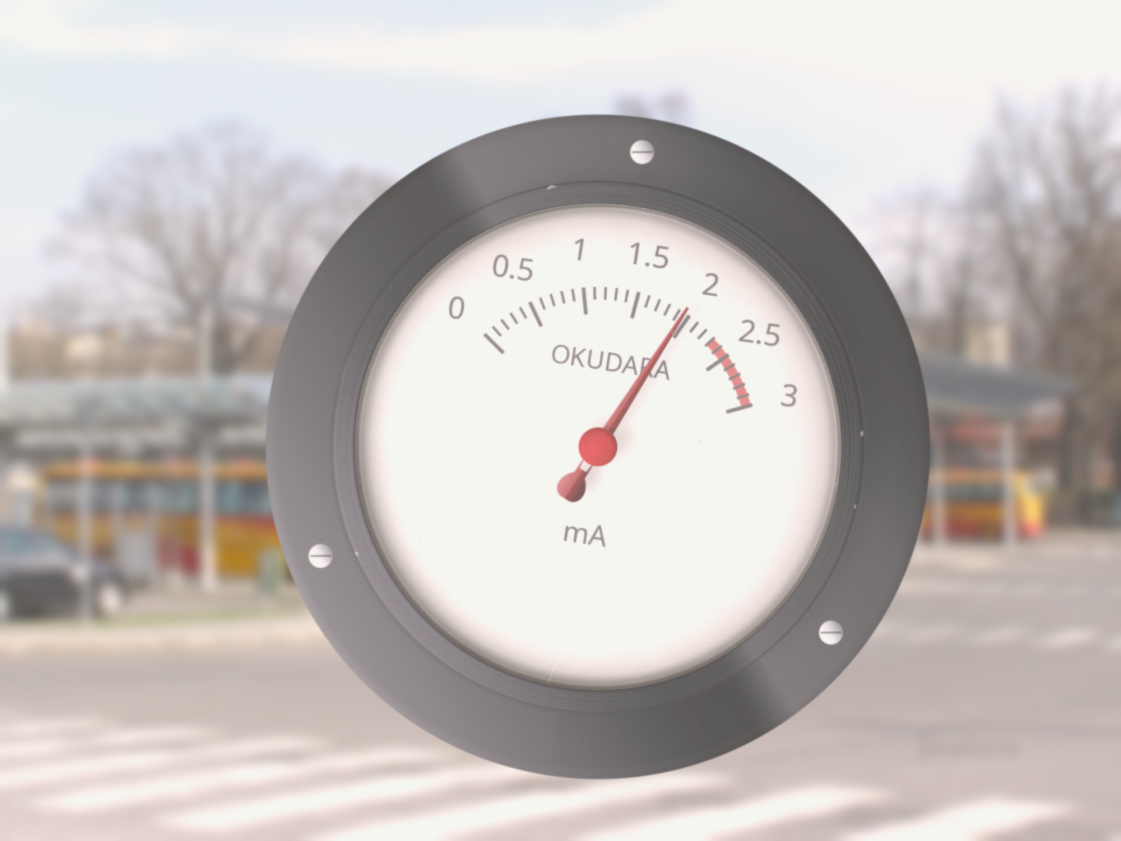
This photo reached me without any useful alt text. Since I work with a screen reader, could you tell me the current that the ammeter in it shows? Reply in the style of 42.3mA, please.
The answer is 1.95mA
